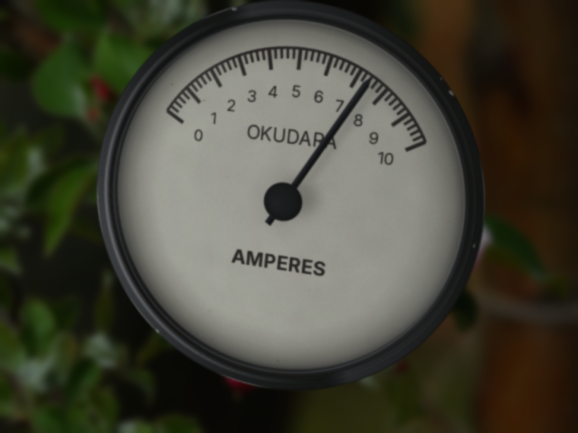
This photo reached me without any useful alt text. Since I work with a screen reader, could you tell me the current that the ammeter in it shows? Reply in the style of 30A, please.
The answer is 7.4A
